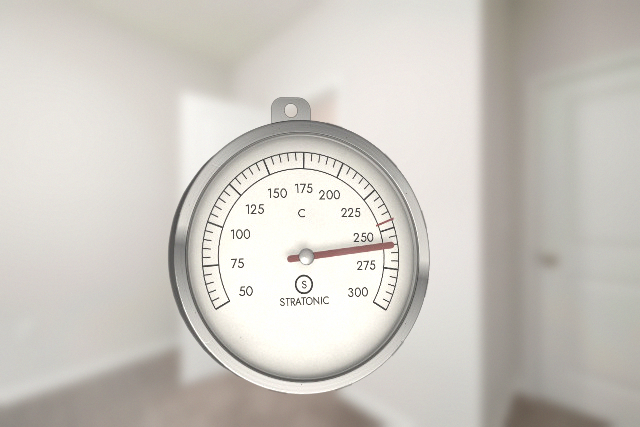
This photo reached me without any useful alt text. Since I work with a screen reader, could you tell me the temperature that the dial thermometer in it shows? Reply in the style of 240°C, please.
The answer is 260°C
